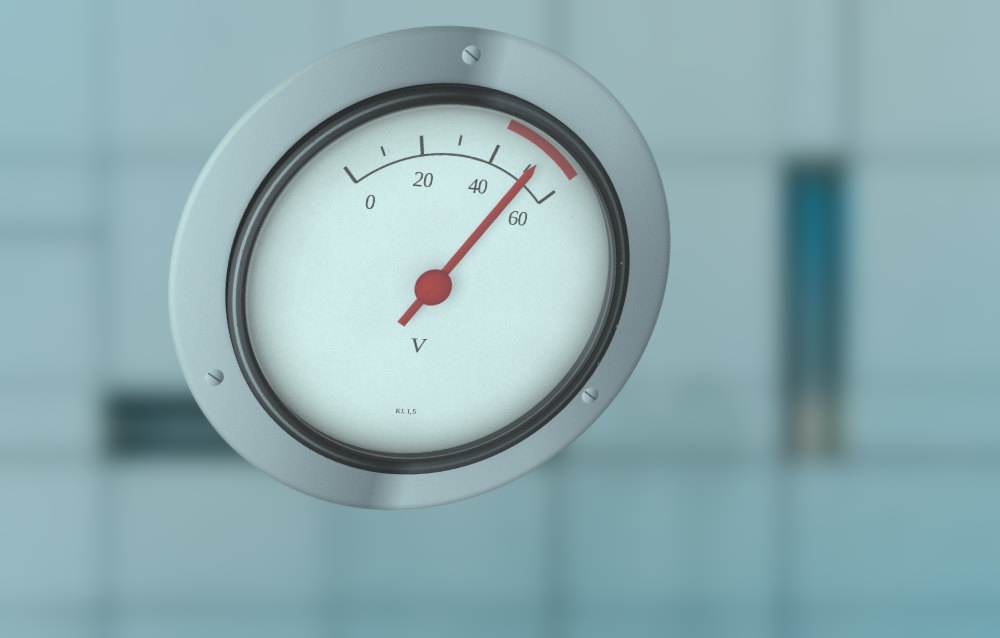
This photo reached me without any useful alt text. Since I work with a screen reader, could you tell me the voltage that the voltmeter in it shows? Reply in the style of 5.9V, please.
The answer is 50V
